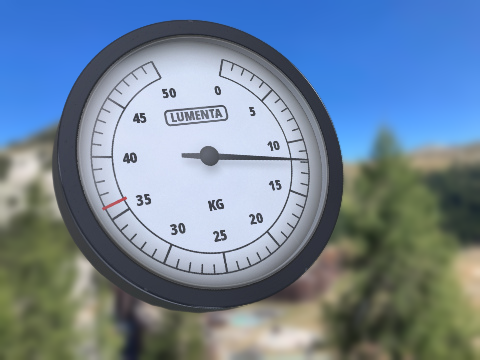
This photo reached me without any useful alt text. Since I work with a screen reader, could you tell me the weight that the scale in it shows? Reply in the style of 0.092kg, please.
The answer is 12kg
